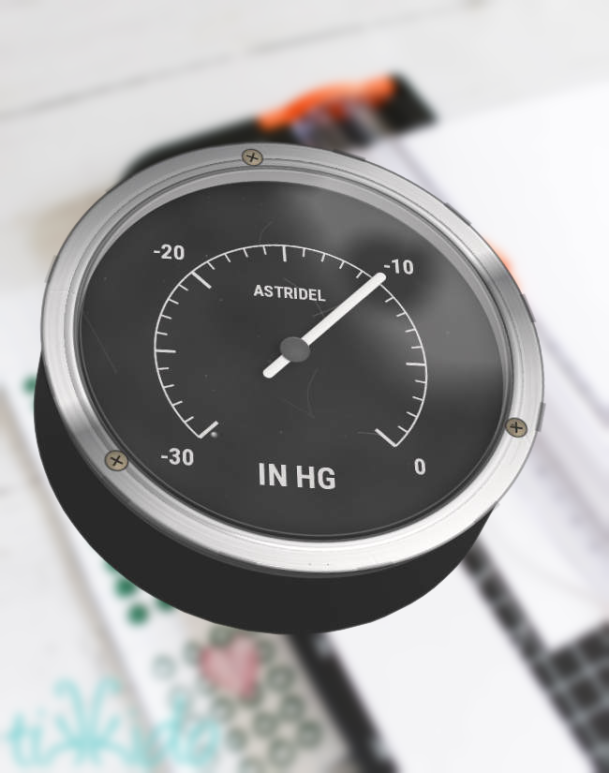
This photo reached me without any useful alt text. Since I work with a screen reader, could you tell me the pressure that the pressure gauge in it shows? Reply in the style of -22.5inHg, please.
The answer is -10inHg
